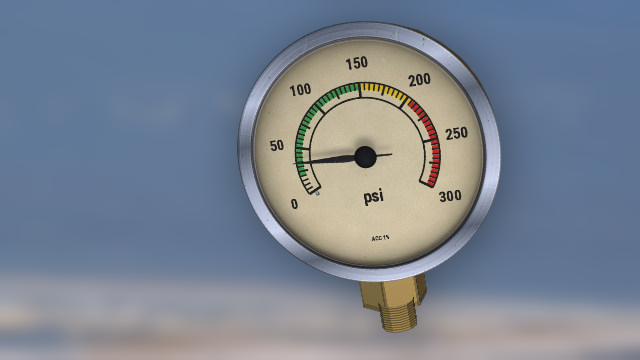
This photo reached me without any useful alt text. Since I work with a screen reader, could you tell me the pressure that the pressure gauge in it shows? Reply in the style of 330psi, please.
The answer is 35psi
